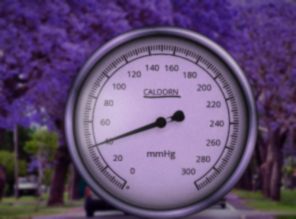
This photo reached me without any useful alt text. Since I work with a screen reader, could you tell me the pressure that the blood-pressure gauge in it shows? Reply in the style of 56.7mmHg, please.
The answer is 40mmHg
